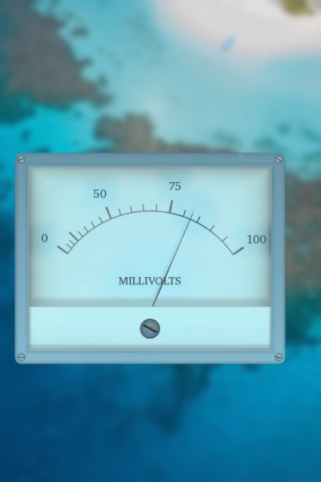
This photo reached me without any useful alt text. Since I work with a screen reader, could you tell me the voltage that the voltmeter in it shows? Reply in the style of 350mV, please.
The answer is 82.5mV
